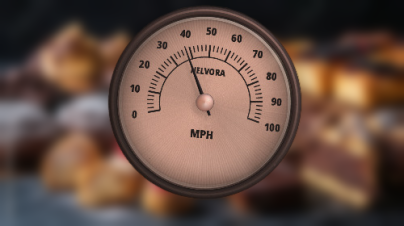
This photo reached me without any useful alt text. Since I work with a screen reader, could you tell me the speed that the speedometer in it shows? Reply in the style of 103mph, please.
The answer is 38mph
